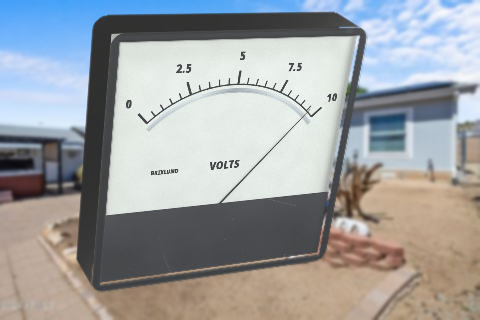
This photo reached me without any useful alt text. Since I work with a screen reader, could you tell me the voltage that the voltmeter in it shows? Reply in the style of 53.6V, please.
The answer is 9.5V
